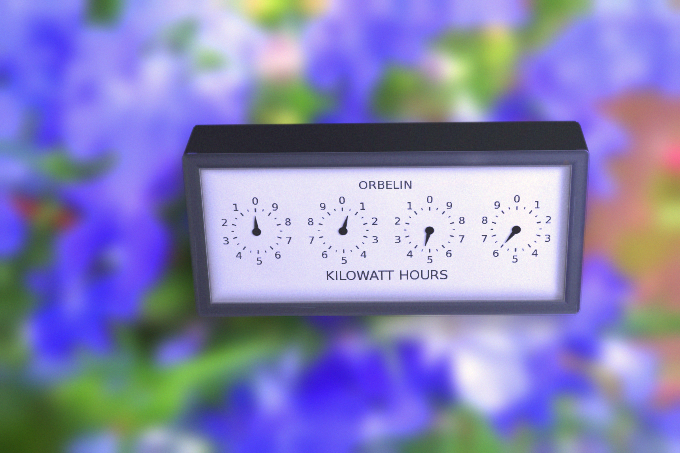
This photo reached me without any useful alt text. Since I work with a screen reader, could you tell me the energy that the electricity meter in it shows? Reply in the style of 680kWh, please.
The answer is 46kWh
